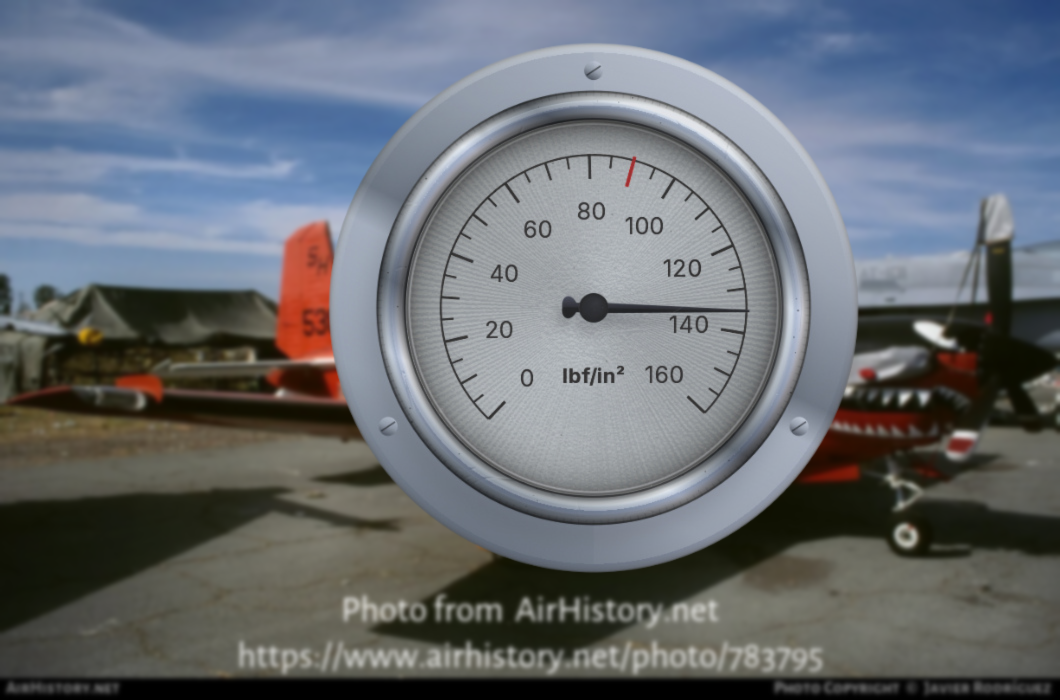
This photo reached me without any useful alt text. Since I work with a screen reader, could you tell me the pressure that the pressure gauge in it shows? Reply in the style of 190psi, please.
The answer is 135psi
